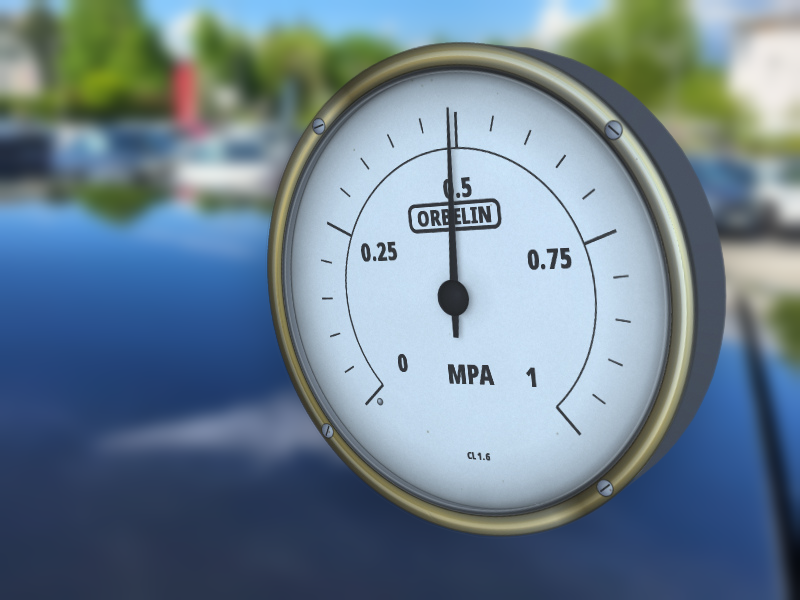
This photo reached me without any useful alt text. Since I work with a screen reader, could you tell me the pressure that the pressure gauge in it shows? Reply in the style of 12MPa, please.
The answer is 0.5MPa
